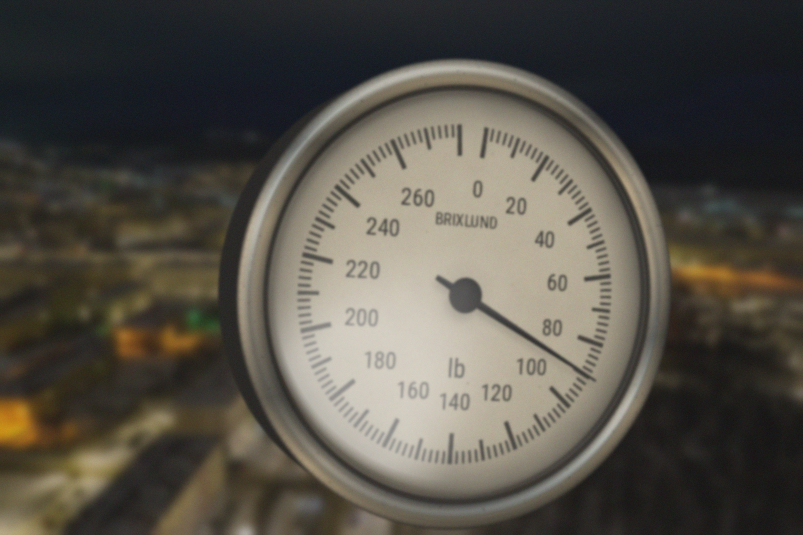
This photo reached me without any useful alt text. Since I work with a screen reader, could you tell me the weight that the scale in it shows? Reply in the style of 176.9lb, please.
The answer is 90lb
